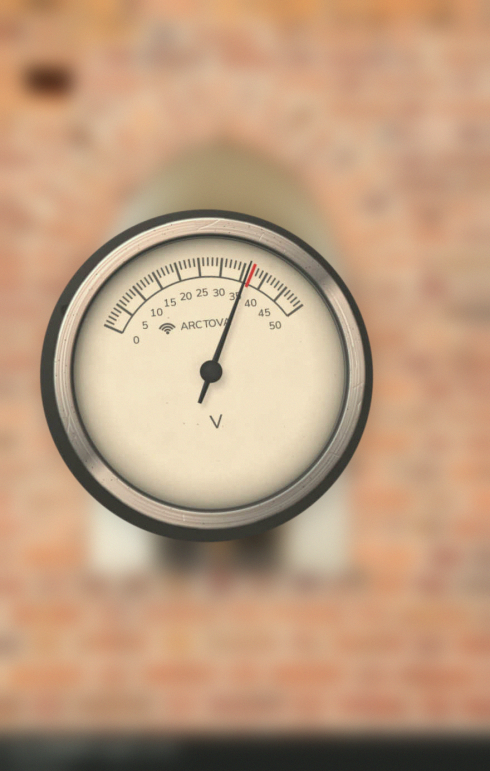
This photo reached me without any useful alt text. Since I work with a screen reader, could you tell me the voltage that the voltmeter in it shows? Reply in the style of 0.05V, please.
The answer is 36V
